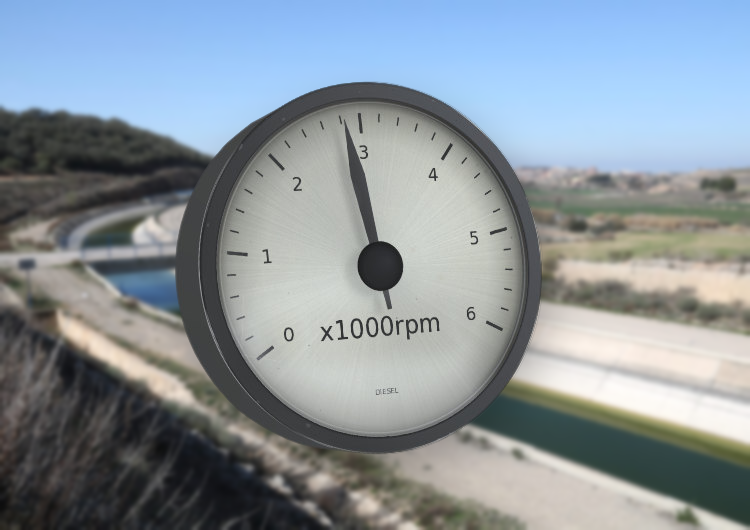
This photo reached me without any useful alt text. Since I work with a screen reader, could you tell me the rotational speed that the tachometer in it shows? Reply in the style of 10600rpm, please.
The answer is 2800rpm
